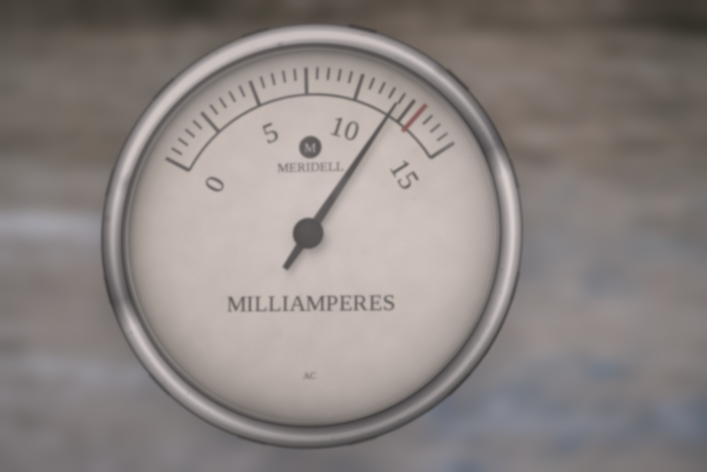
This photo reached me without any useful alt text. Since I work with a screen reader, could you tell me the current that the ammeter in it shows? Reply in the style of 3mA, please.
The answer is 12mA
